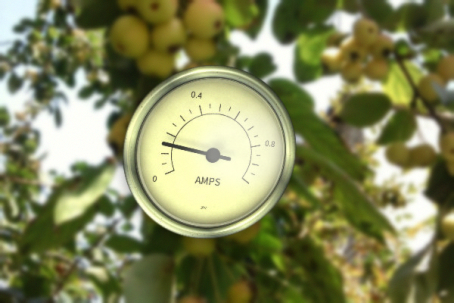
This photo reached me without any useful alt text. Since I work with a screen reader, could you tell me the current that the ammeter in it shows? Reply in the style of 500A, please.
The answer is 0.15A
